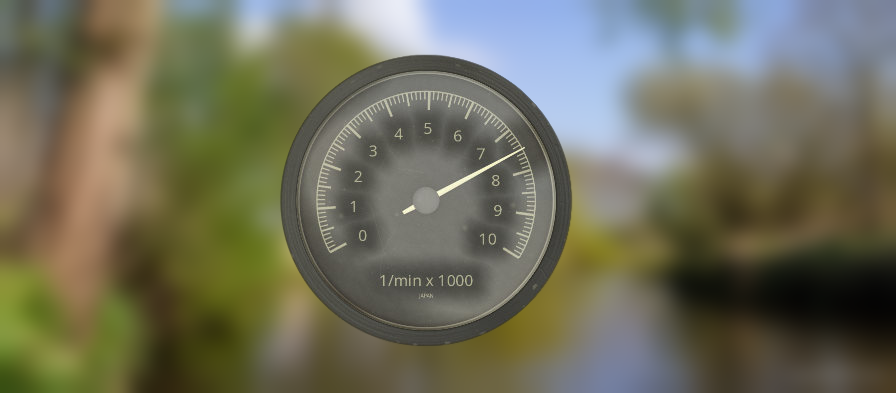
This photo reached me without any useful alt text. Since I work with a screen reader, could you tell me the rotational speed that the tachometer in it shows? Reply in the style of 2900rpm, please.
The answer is 7500rpm
